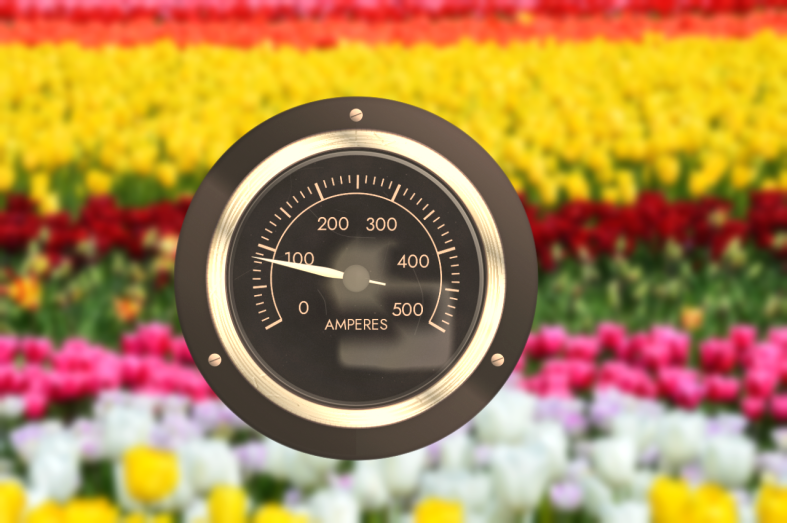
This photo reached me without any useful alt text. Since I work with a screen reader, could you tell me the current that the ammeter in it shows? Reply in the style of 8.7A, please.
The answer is 85A
